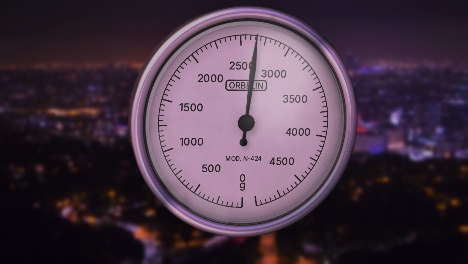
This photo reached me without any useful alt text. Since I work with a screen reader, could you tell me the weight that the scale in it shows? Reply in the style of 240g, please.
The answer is 2650g
